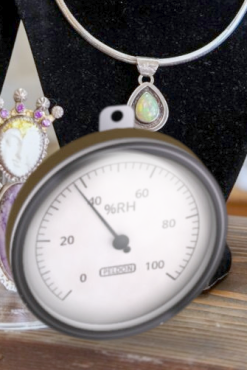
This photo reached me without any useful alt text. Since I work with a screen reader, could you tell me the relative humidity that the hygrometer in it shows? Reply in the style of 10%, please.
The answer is 38%
